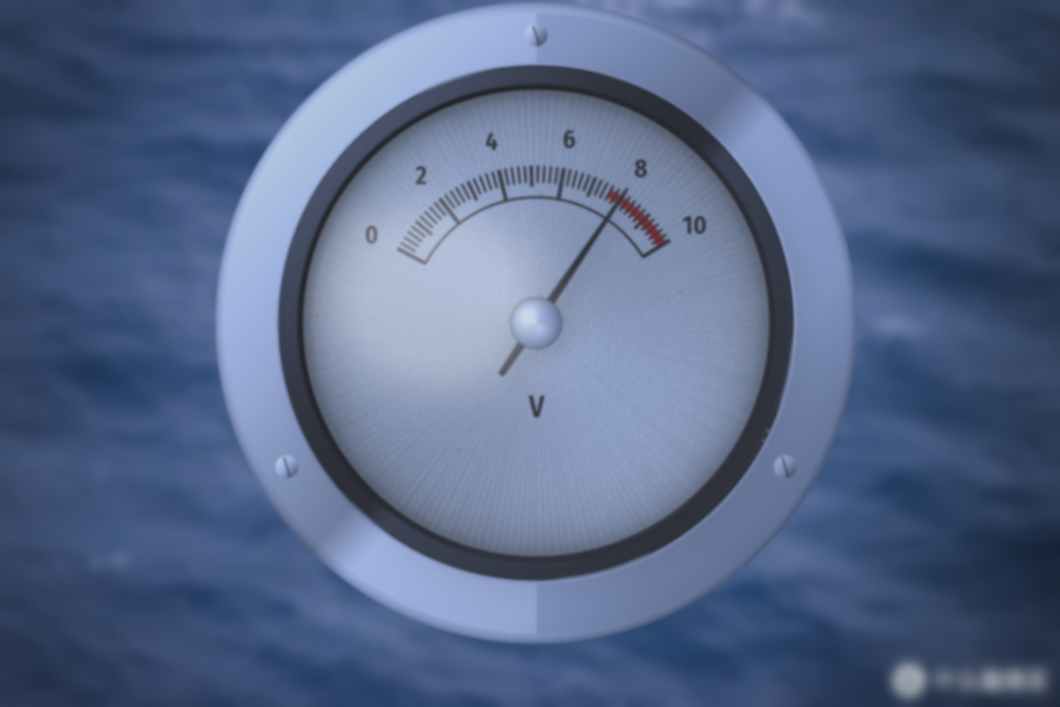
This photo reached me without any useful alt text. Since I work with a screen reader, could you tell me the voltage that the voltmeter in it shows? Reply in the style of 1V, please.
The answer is 8V
